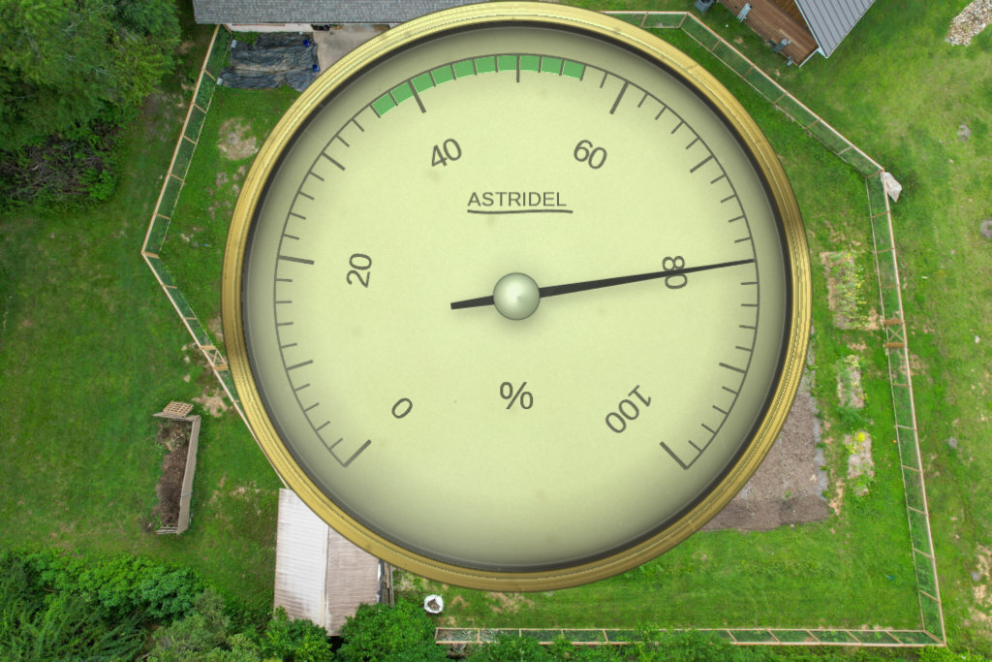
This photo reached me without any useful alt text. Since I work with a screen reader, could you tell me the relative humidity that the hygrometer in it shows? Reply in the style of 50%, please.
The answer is 80%
